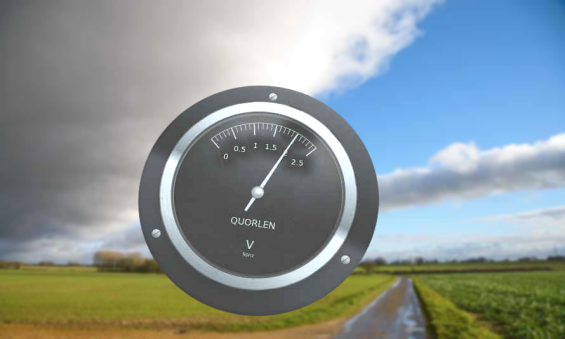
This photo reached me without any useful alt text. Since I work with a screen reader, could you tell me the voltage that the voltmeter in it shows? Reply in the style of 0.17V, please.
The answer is 2V
